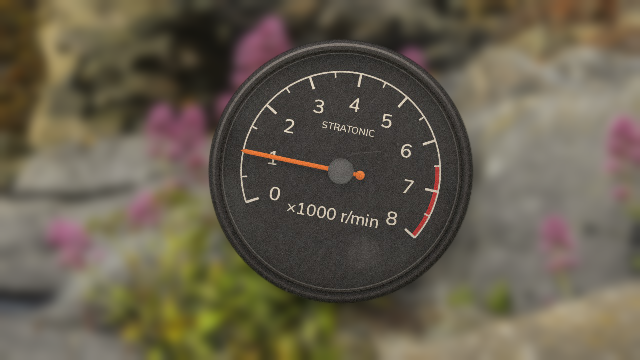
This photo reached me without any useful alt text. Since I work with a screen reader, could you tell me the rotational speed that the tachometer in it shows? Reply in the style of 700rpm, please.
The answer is 1000rpm
